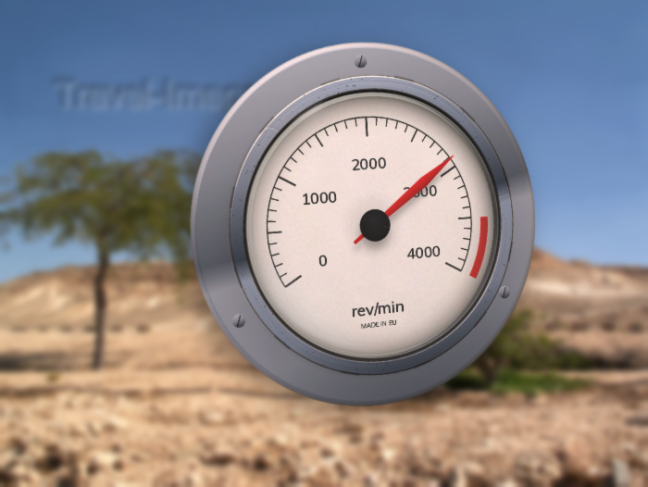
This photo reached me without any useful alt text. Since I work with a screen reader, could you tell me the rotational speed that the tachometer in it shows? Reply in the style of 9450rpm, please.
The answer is 2900rpm
